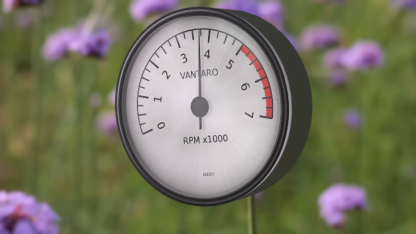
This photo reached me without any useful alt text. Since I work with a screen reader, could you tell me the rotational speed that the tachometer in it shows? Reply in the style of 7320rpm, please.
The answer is 3750rpm
